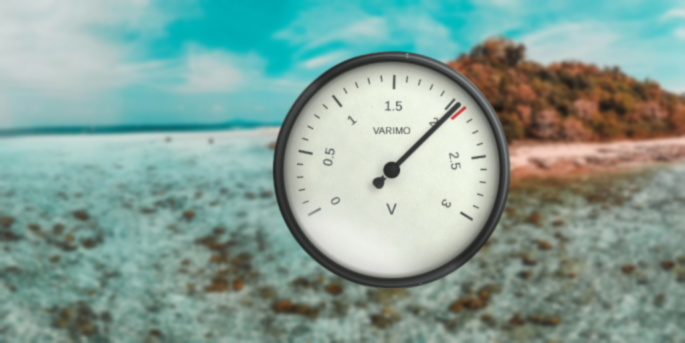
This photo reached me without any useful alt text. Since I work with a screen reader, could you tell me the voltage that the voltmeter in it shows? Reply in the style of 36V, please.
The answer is 2.05V
